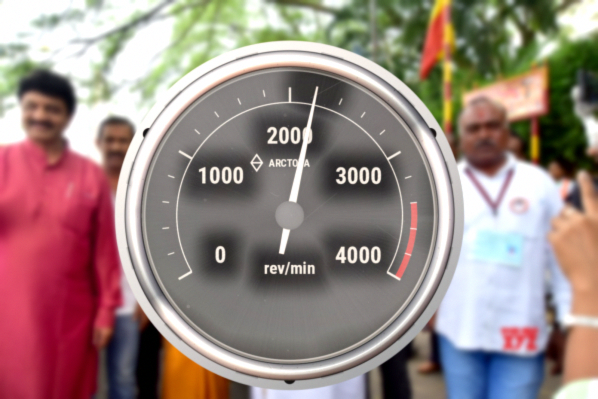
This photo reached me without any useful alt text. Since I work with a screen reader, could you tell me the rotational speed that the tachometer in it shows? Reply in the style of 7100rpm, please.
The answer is 2200rpm
